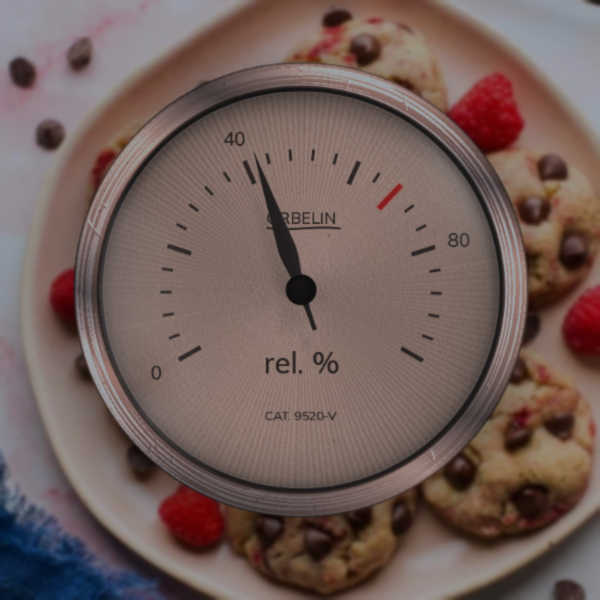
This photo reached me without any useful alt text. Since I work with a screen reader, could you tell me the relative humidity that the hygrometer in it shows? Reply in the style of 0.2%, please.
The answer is 42%
